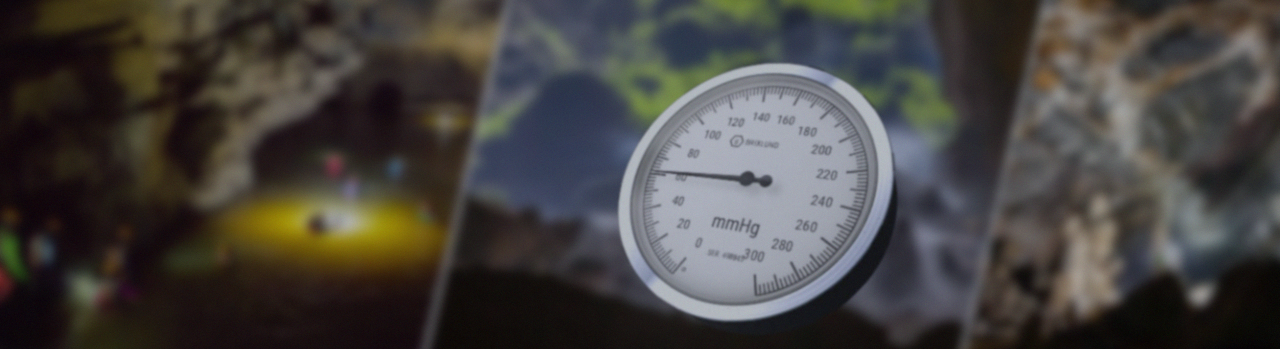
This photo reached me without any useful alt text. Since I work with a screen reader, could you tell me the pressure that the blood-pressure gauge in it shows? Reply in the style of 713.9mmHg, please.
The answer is 60mmHg
